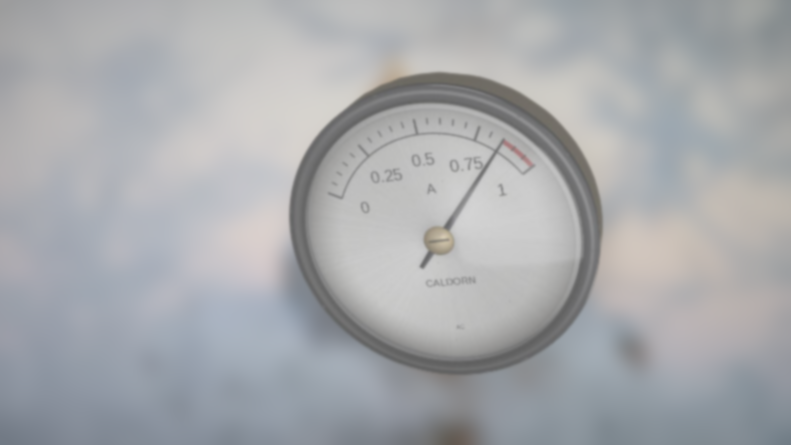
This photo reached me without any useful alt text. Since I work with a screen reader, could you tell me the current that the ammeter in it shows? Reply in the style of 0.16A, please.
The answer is 0.85A
